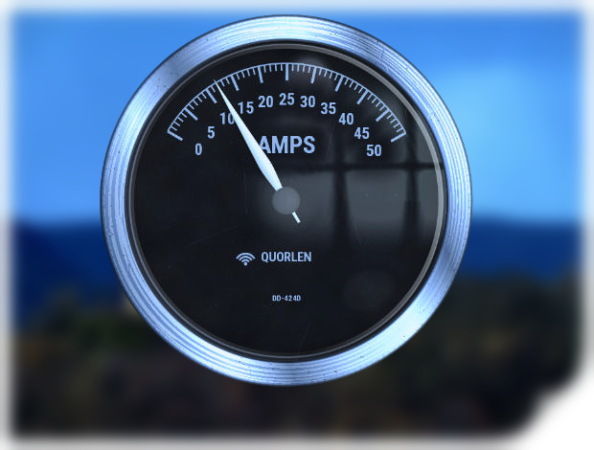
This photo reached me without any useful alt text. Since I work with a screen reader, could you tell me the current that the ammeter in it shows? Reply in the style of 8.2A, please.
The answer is 12A
